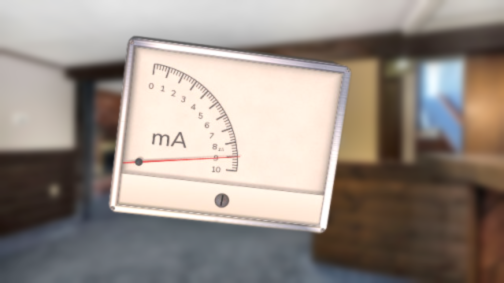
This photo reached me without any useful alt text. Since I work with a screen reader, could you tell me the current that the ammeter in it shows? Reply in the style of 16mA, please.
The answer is 9mA
